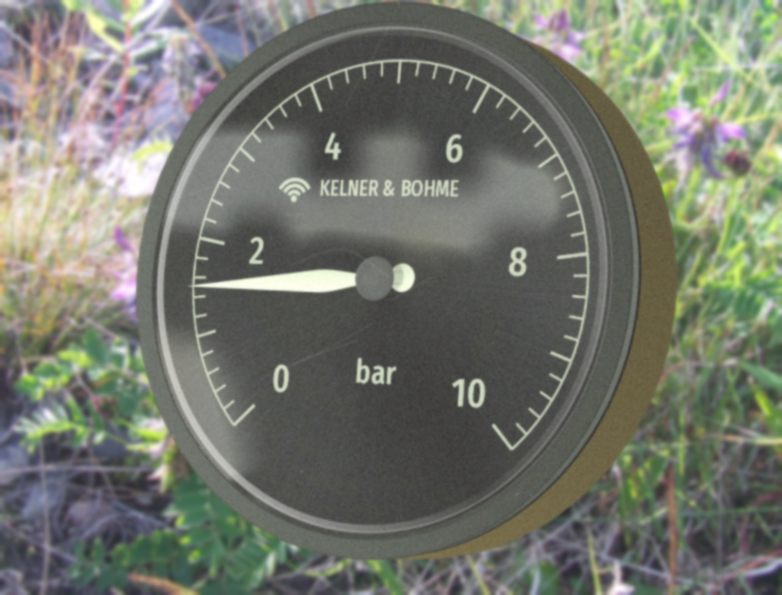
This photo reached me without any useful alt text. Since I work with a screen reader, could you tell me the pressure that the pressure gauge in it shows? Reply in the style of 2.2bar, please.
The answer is 1.5bar
